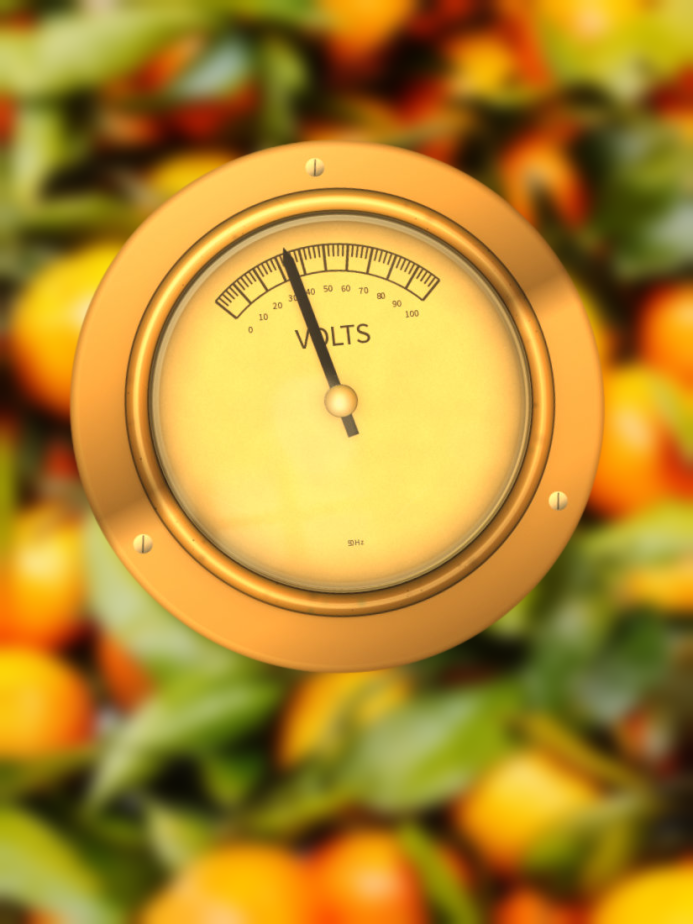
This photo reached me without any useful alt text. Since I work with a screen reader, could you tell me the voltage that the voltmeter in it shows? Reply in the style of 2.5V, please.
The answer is 34V
